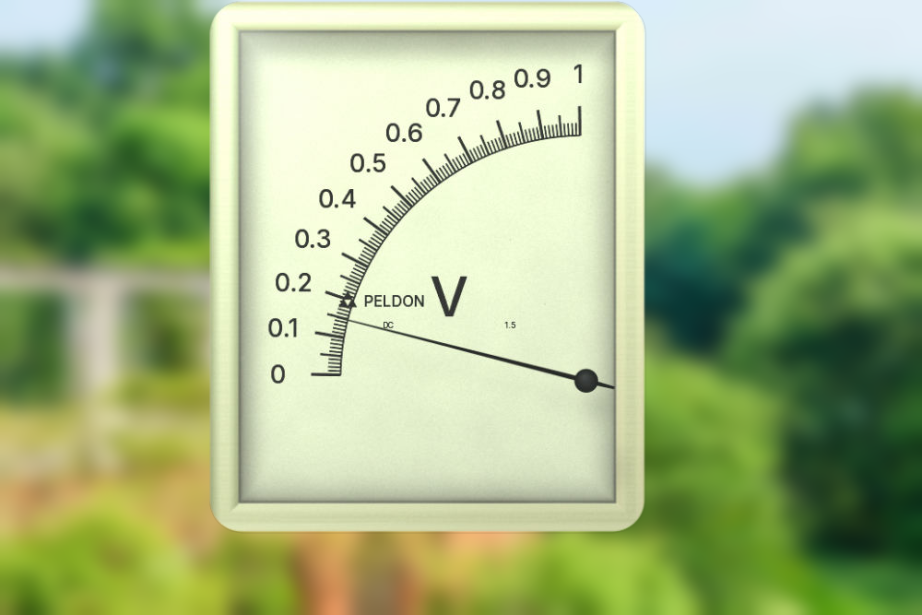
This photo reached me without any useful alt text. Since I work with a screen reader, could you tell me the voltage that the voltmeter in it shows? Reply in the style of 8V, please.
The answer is 0.15V
